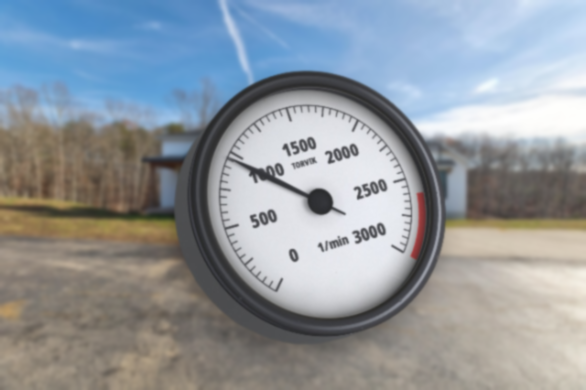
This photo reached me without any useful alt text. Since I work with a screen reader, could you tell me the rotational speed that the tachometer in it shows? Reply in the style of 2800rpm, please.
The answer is 950rpm
